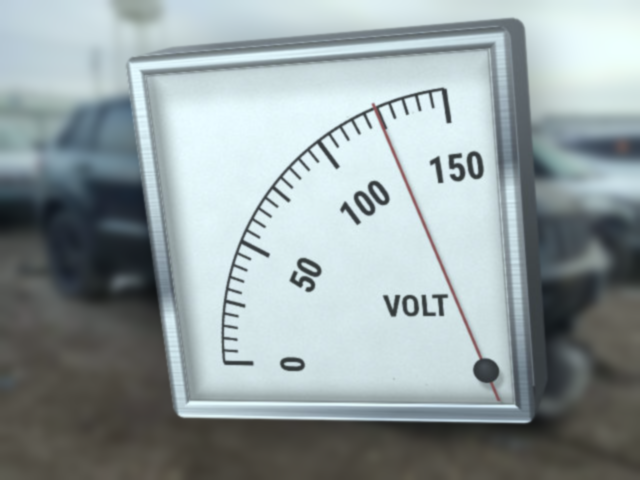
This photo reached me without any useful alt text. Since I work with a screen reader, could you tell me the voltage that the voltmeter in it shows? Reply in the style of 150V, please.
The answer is 125V
